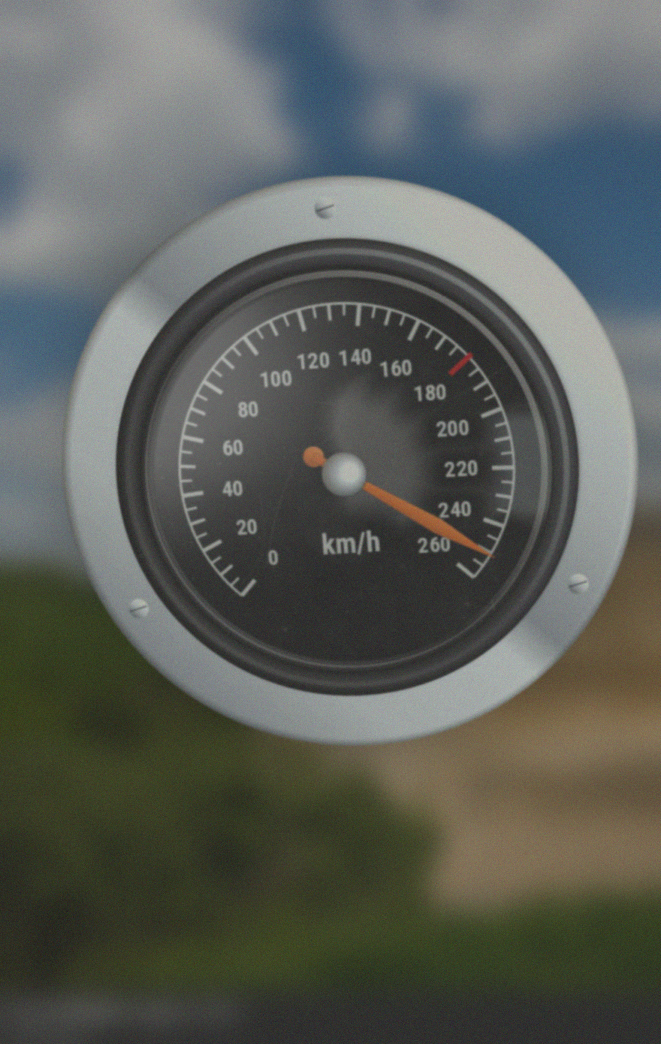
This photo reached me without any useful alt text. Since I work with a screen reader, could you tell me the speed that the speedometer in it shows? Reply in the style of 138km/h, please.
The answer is 250km/h
